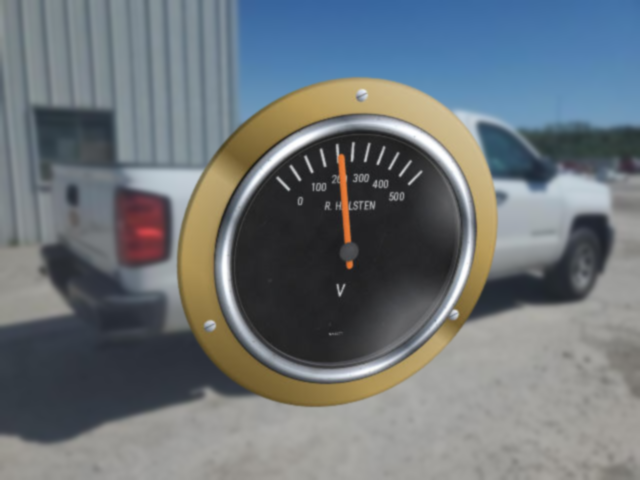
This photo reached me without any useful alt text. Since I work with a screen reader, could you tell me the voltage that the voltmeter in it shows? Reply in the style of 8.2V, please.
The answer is 200V
